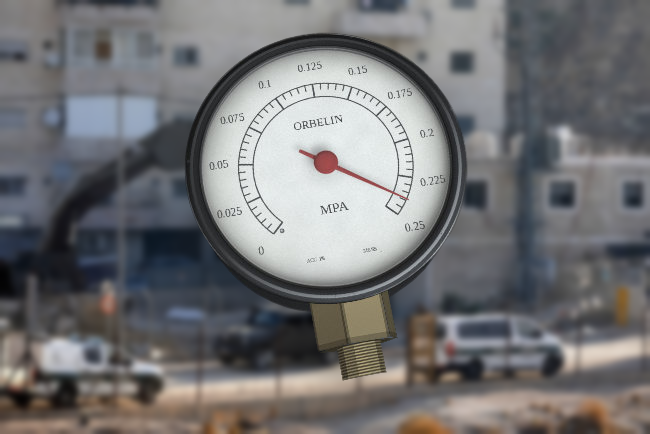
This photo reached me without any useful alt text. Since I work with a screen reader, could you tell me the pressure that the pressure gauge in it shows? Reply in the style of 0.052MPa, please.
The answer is 0.24MPa
